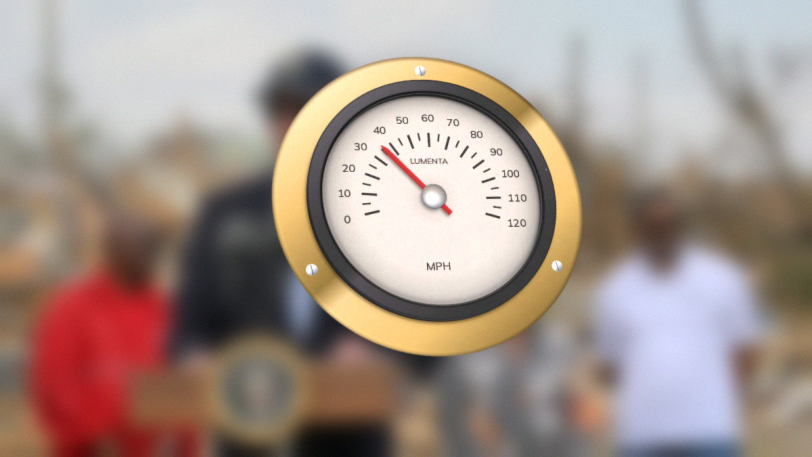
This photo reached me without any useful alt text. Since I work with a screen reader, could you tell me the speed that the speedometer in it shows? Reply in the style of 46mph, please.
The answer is 35mph
